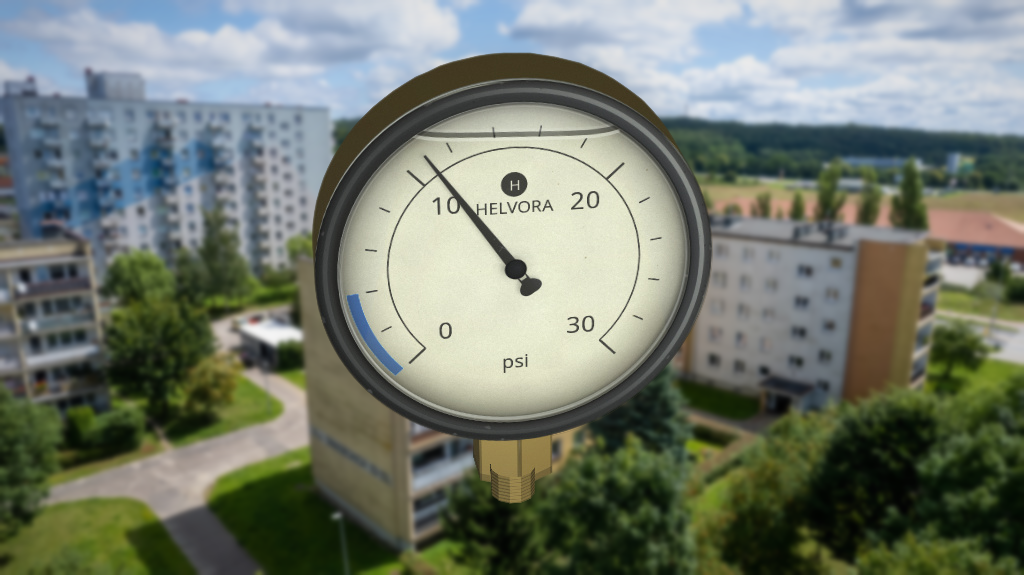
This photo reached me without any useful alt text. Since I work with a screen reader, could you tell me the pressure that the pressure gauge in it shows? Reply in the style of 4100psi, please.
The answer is 11psi
